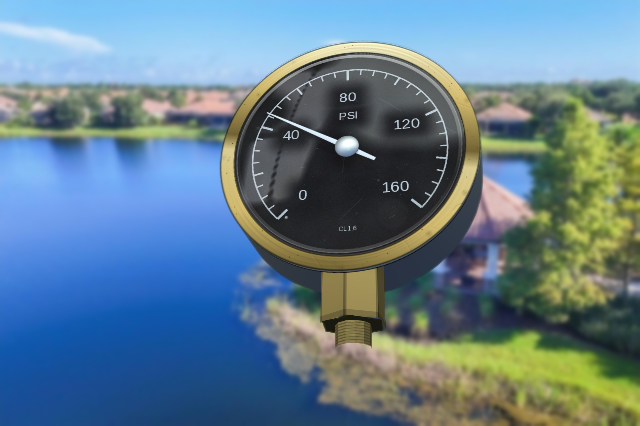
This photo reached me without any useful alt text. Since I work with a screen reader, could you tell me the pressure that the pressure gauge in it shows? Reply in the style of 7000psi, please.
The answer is 45psi
